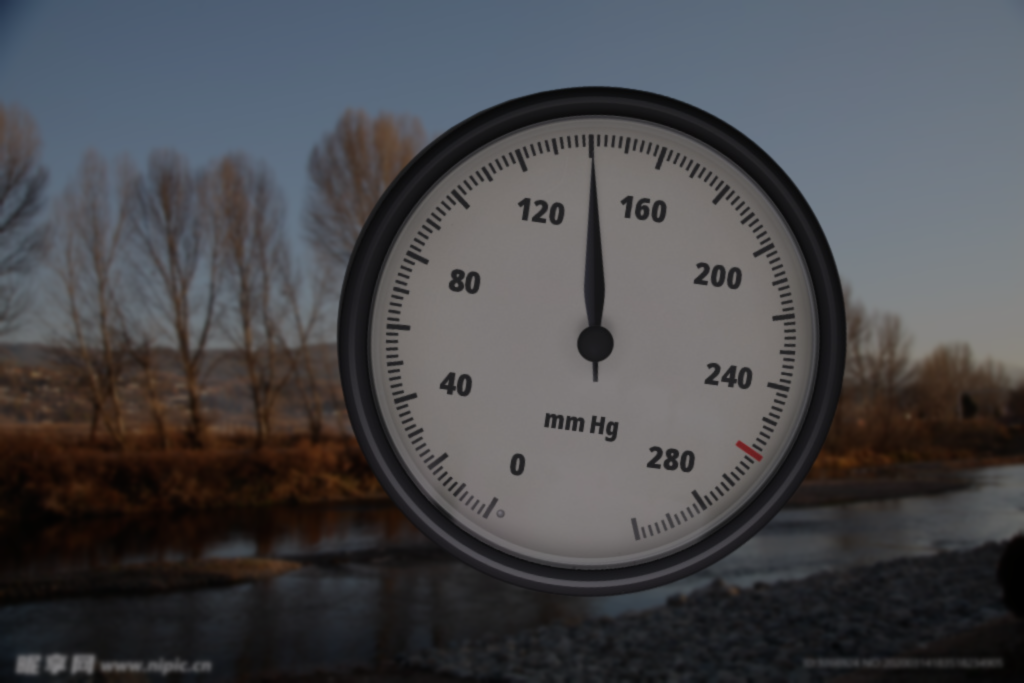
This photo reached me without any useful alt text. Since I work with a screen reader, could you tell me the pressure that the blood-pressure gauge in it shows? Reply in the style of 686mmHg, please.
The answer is 140mmHg
